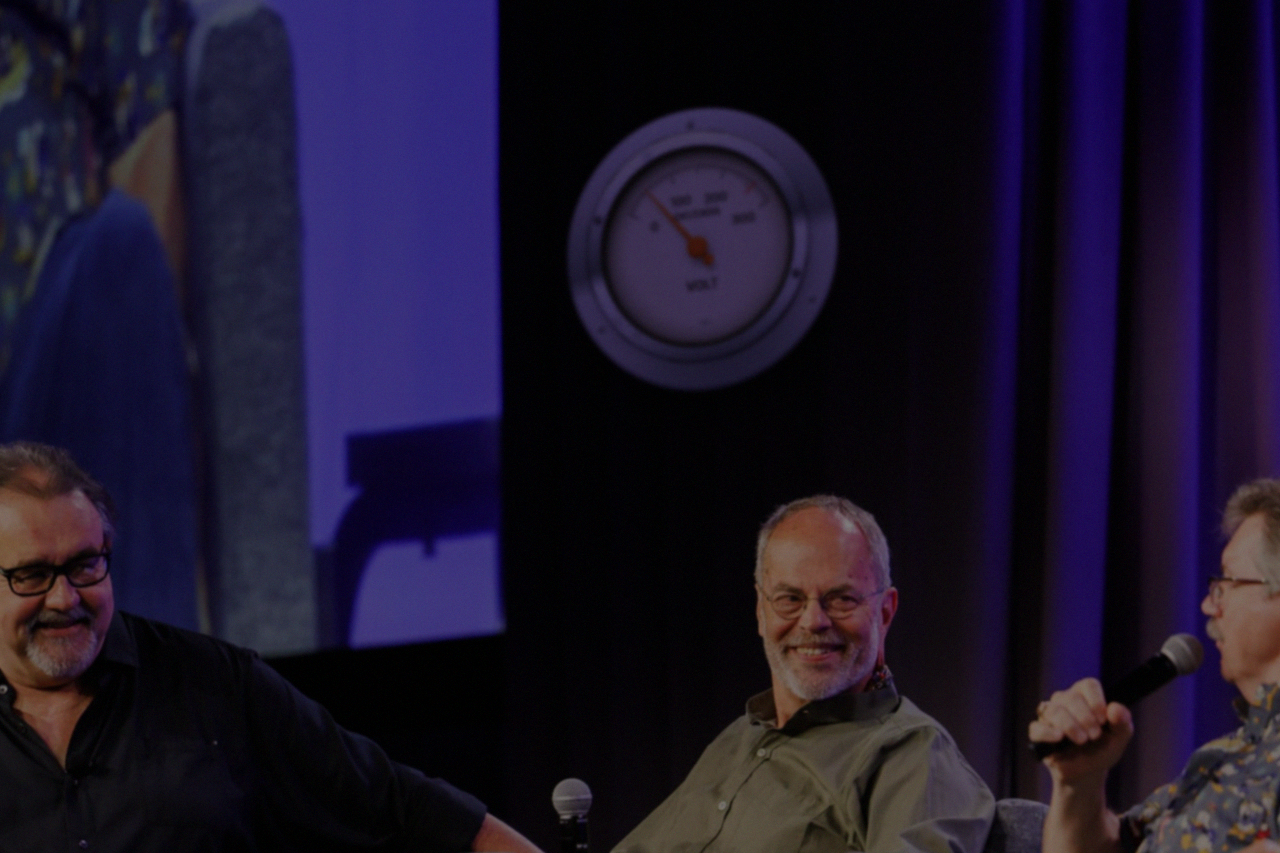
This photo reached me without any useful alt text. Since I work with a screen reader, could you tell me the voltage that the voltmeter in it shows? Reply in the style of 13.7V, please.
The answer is 50V
